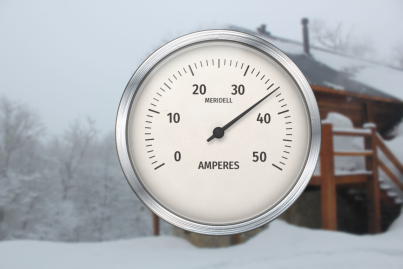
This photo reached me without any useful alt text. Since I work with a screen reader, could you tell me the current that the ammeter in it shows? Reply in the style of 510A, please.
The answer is 36A
